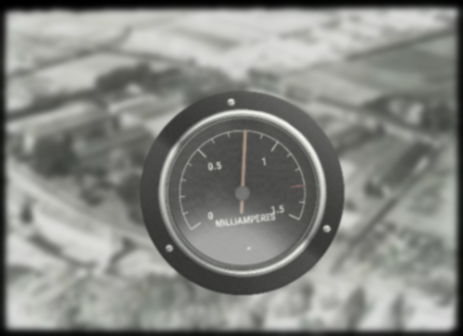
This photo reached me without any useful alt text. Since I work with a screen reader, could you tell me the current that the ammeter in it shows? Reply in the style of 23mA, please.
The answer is 0.8mA
